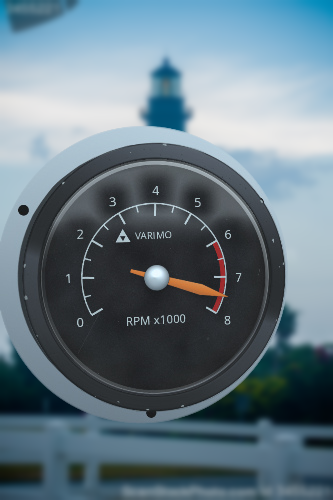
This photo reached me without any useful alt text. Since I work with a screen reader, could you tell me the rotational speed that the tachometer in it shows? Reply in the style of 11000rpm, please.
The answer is 7500rpm
